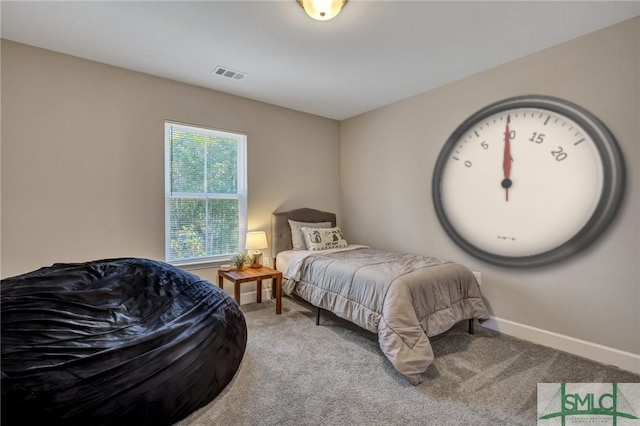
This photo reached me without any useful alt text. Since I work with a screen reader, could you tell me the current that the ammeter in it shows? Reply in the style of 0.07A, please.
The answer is 10A
